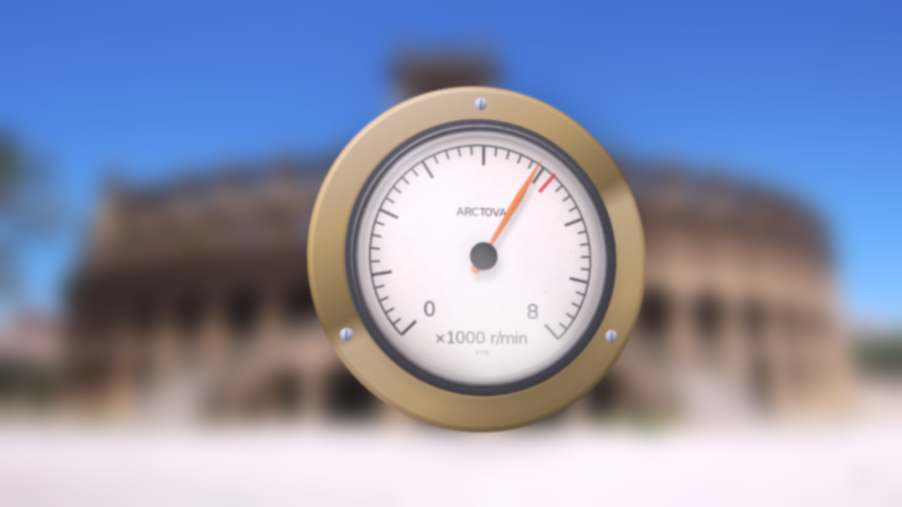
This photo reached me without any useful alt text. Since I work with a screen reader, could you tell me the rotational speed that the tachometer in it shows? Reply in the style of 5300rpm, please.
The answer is 4900rpm
